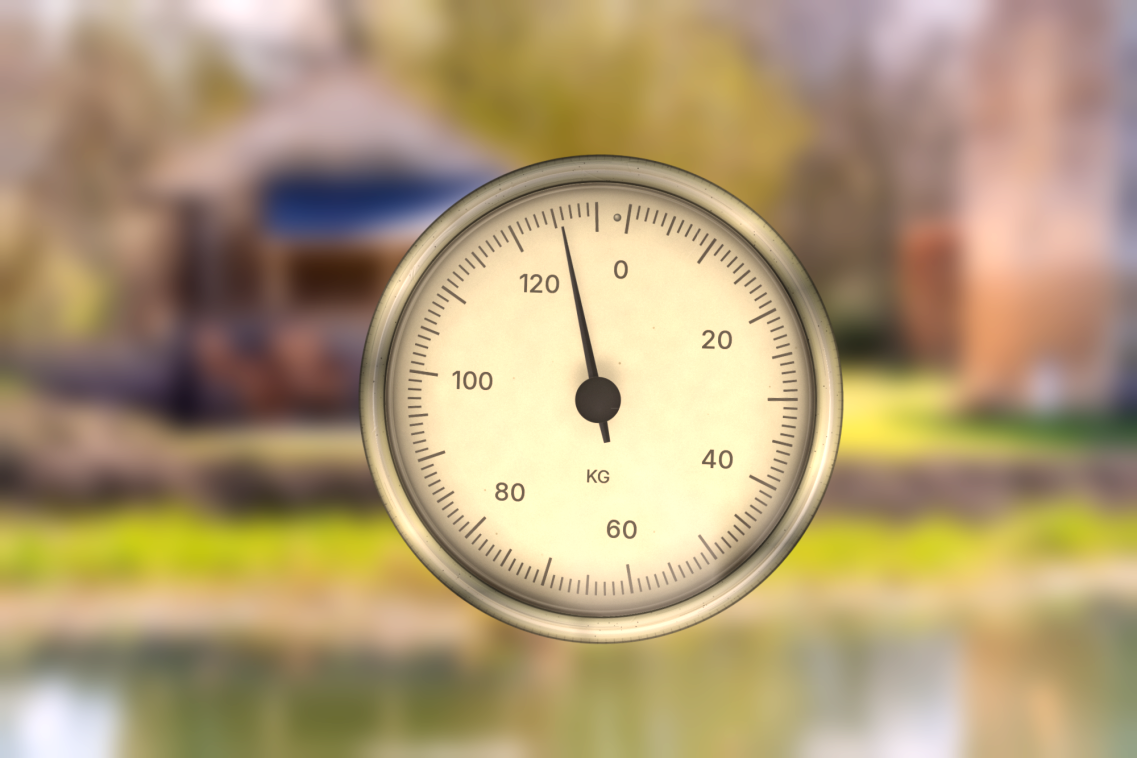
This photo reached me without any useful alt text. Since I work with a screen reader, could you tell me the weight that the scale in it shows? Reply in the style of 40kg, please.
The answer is 126kg
